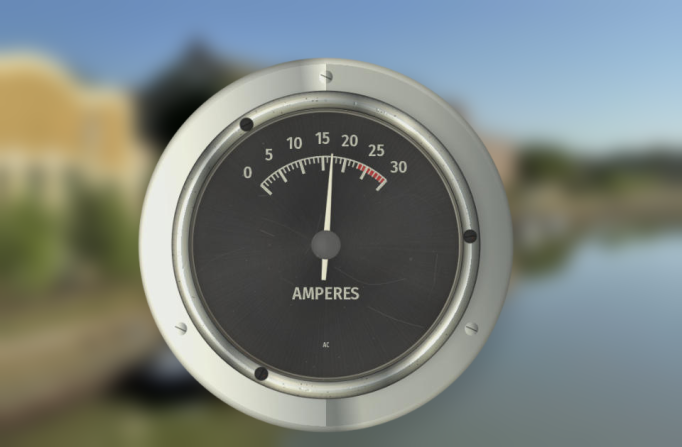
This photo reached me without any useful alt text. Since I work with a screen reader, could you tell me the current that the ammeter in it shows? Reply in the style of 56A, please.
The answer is 17A
